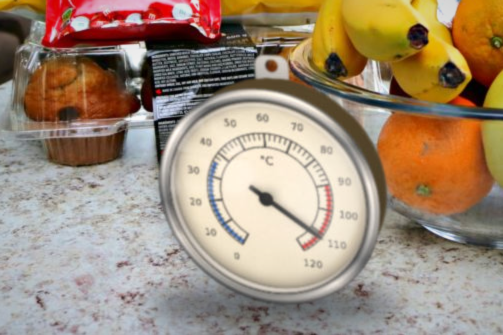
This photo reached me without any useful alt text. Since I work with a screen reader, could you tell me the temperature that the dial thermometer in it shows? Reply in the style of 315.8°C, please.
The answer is 110°C
